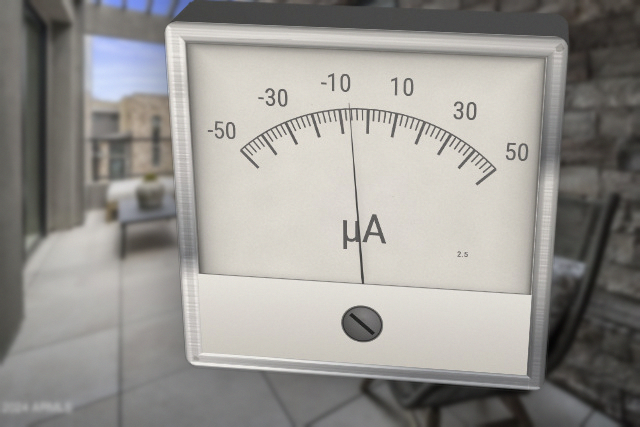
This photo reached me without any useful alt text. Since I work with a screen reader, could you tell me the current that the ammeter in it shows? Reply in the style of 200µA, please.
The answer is -6µA
